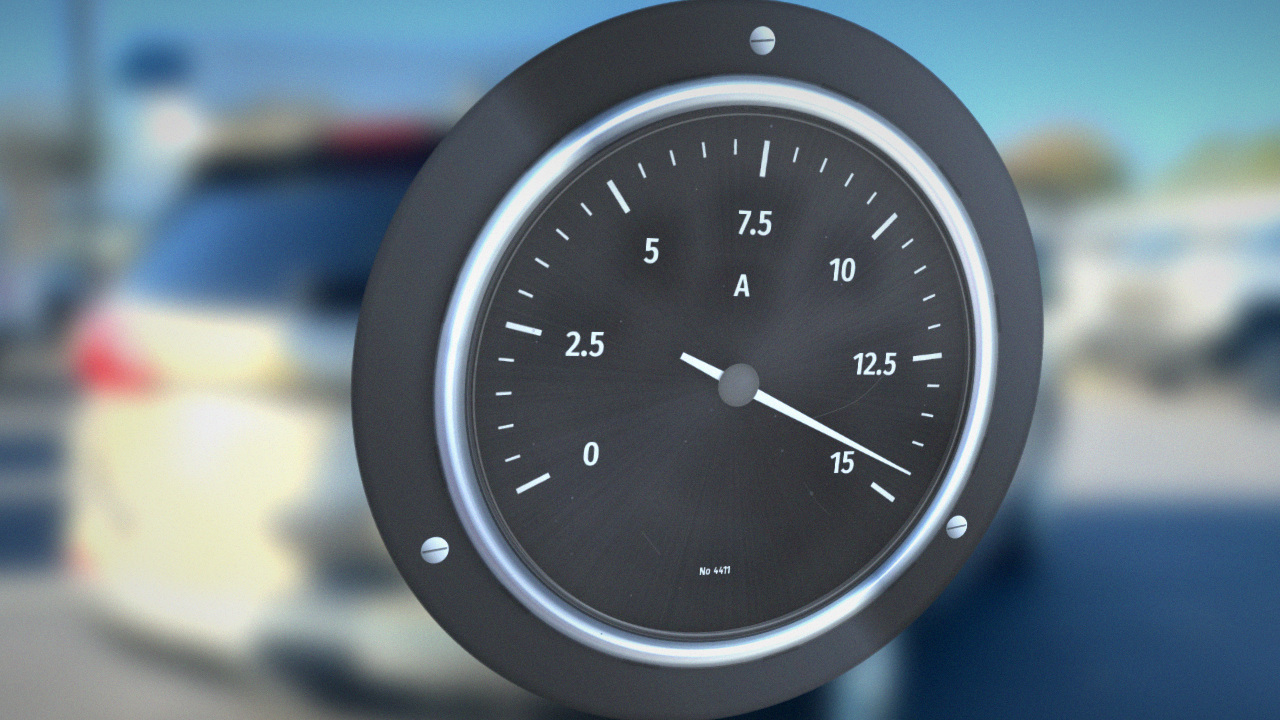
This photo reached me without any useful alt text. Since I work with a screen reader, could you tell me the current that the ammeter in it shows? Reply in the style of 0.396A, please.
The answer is 14.5A
